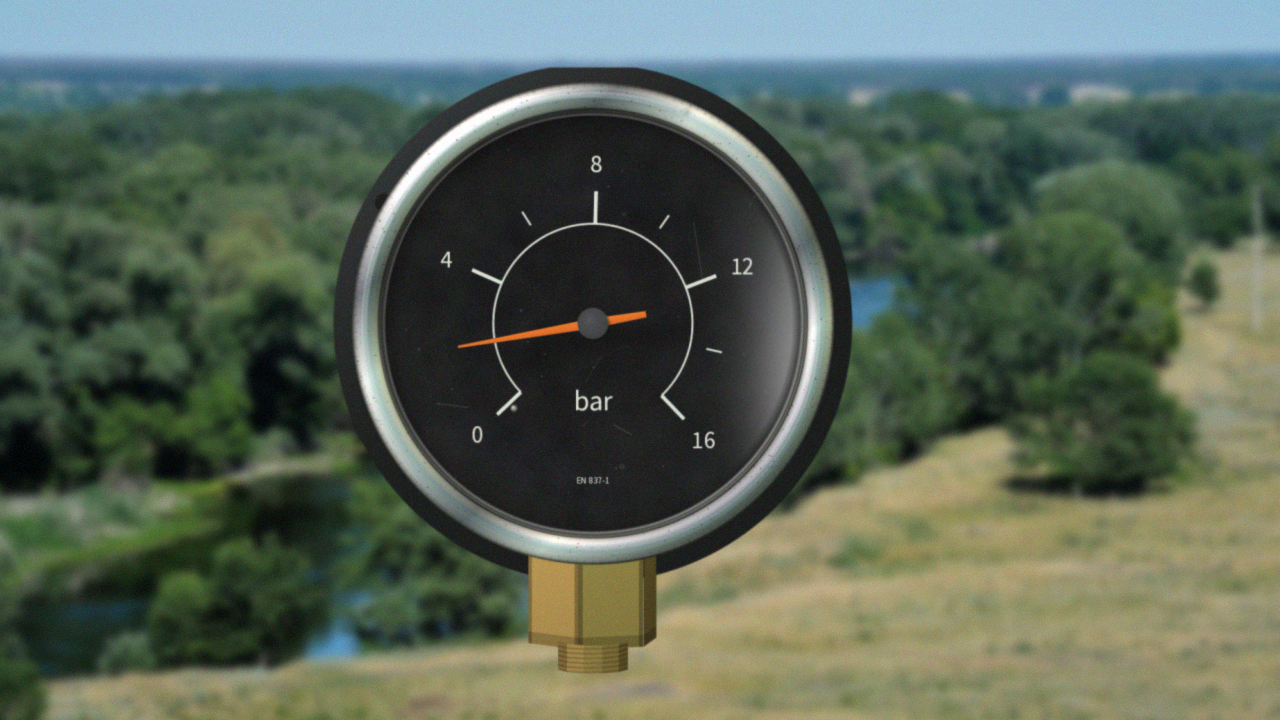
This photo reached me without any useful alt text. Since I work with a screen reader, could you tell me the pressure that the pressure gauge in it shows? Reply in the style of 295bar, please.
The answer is 2bar
